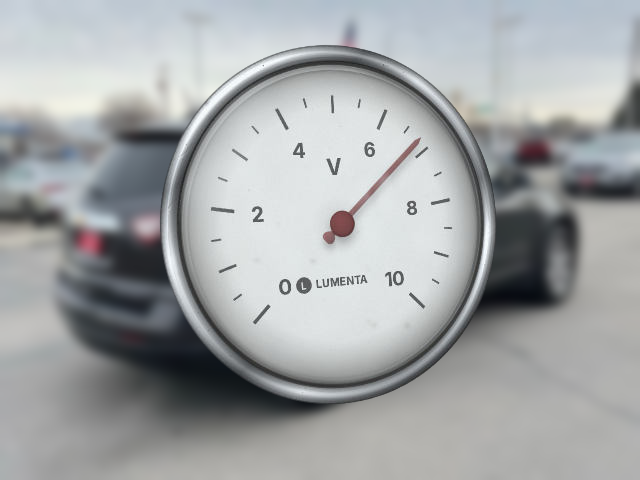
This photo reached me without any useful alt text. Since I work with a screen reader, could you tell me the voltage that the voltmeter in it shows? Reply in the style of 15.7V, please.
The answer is 6.75V
